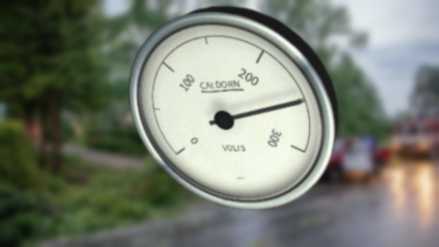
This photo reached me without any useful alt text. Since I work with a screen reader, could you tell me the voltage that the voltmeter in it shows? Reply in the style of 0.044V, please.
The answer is 250V
